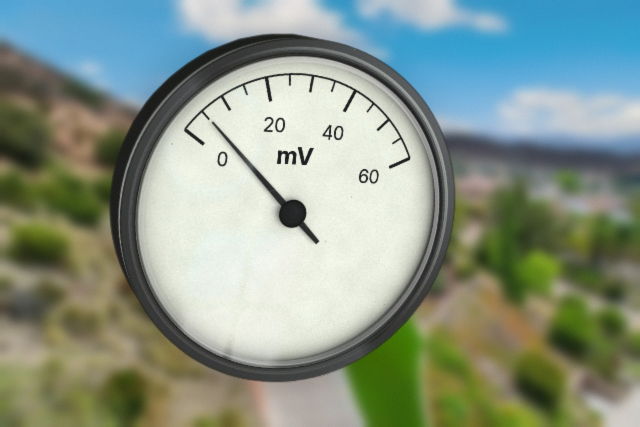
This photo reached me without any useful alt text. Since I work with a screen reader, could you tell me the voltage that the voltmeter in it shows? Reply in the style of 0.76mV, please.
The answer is 5mV
